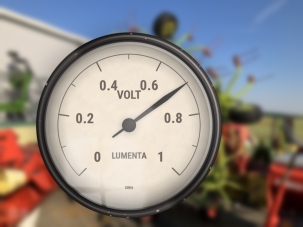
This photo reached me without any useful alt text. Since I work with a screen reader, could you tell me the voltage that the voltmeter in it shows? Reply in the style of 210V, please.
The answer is 0.7V
